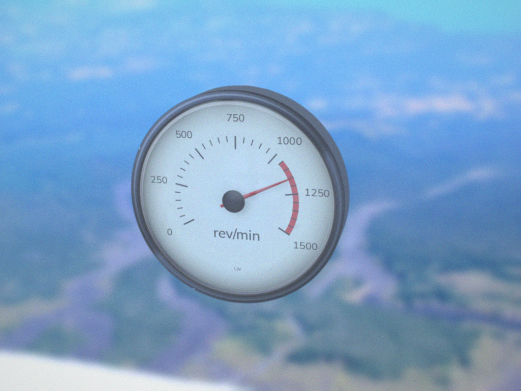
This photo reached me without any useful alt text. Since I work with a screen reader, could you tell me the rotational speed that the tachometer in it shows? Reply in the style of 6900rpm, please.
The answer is 1150rpm
